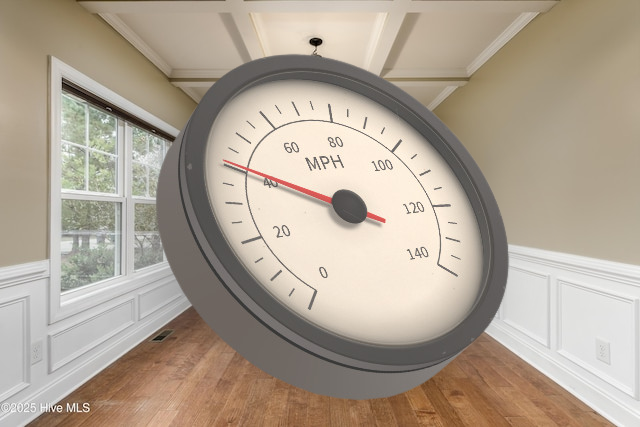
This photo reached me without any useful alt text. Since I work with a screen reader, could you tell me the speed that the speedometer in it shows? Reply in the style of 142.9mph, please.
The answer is 40mph
